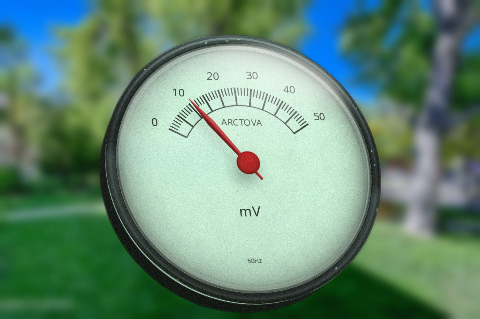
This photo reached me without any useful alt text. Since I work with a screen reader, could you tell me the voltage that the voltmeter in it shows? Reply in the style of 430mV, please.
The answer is 10mV
